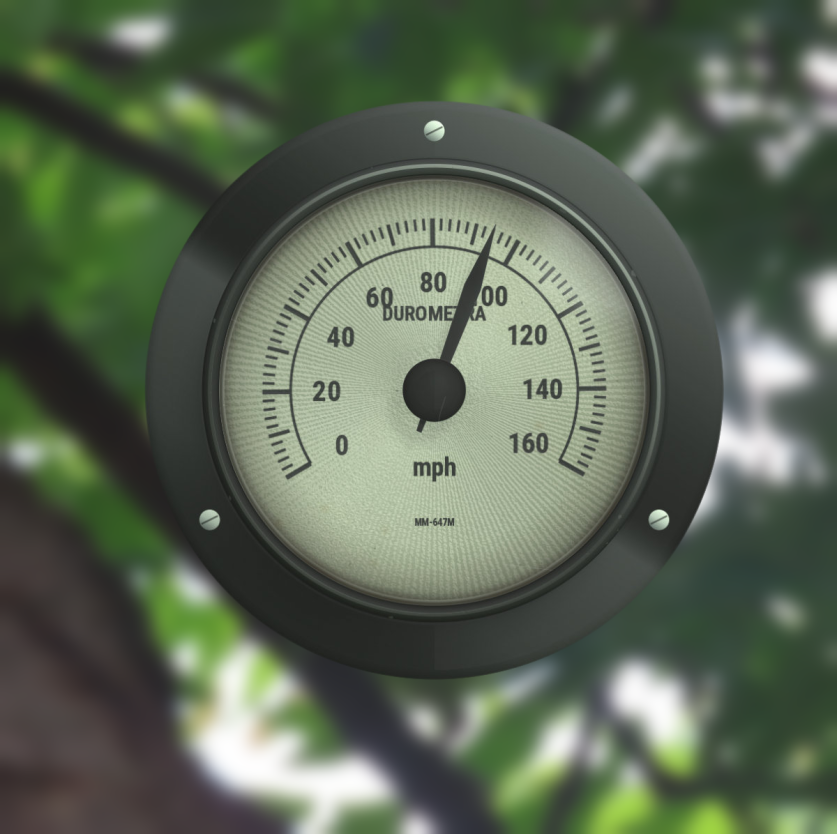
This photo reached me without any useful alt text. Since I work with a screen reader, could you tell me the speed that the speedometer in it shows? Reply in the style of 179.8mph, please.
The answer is 94mph
